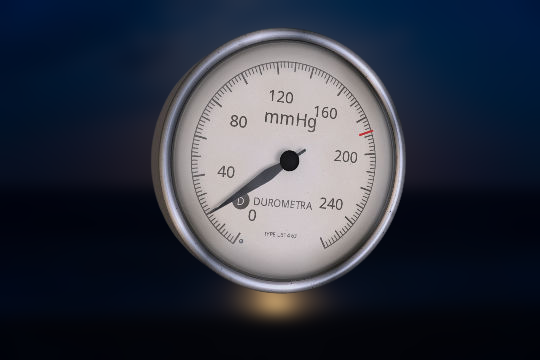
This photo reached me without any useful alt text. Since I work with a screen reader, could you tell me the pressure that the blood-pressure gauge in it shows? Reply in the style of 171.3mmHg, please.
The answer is 20mmHg
